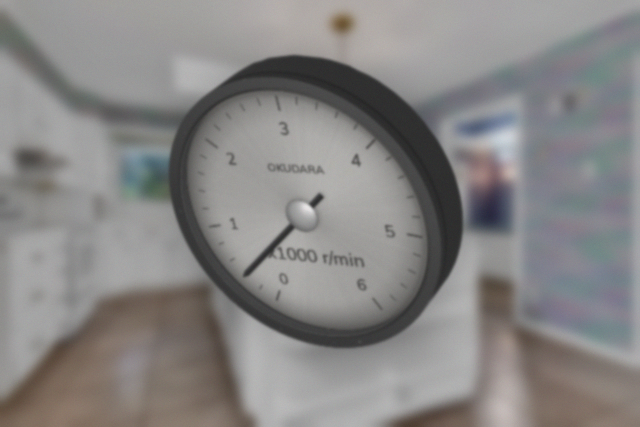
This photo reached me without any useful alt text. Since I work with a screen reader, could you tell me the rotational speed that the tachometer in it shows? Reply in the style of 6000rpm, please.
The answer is 400rpm
